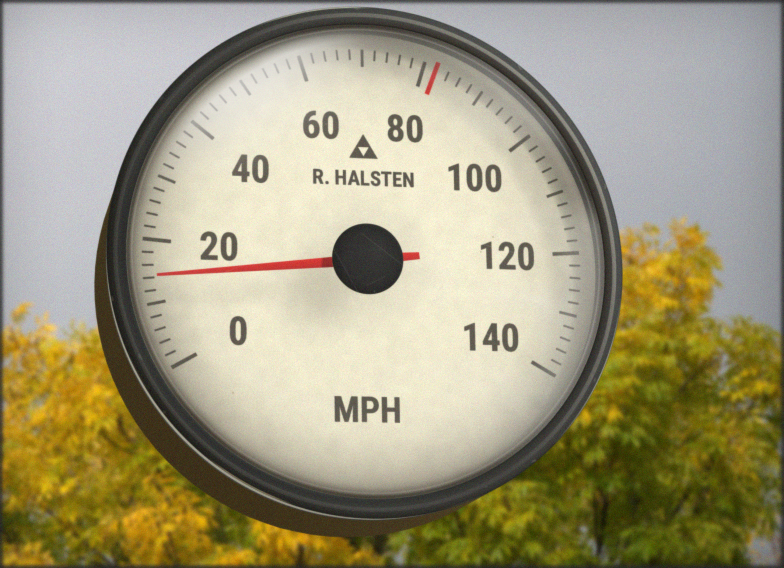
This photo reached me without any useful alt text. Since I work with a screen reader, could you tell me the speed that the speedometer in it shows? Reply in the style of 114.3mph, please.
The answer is 14mph
